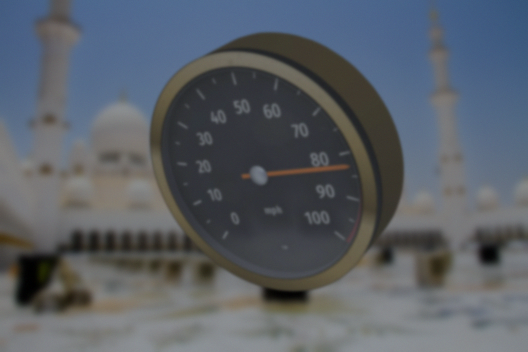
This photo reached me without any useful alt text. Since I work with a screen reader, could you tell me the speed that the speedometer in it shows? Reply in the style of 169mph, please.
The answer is 82.5mph
